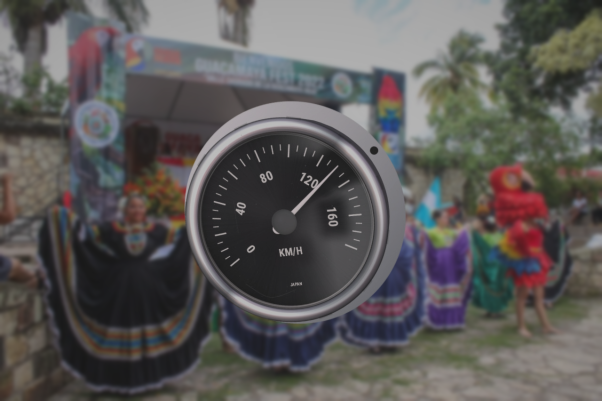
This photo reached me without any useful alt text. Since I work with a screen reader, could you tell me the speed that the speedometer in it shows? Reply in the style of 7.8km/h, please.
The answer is 130km/h
